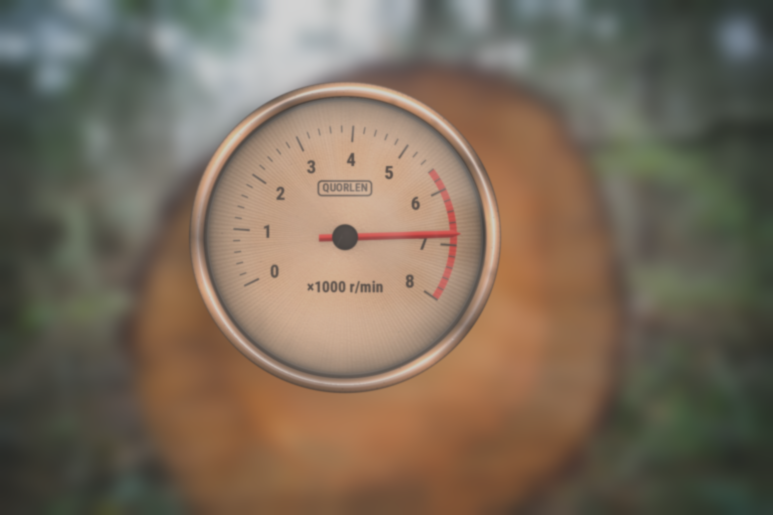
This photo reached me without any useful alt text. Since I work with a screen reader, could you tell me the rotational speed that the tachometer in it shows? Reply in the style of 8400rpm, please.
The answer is 6800rpm
